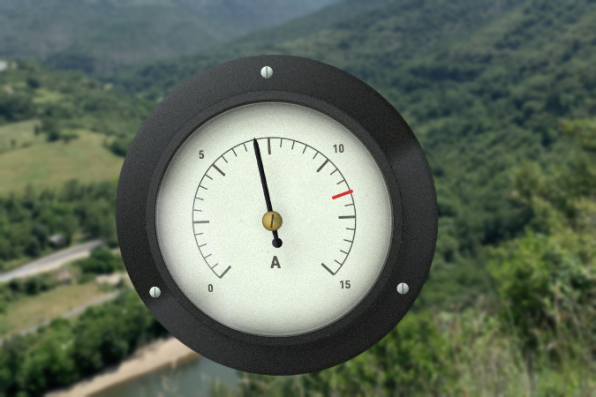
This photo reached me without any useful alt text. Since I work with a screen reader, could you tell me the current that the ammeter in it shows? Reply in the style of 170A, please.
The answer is 7A
